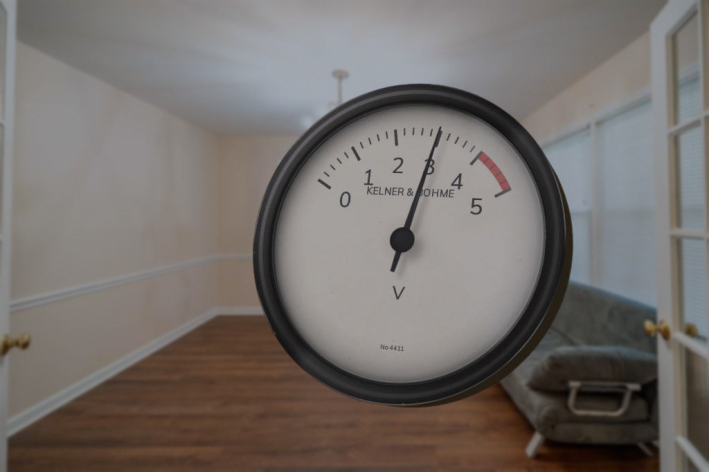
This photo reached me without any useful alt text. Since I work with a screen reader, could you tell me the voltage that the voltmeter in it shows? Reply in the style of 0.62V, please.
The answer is 3V
